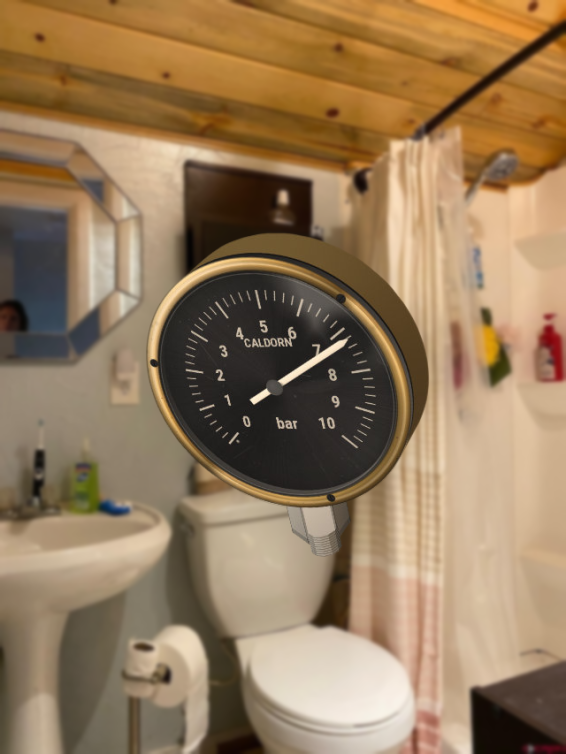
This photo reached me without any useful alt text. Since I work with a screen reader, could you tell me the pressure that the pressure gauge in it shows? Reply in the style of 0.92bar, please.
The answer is 7.2bar
